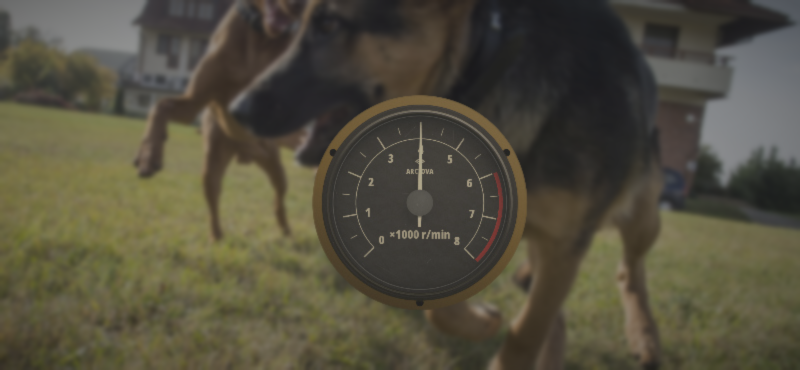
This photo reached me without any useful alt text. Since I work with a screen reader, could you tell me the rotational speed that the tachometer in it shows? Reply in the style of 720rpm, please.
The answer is 4000rpm
